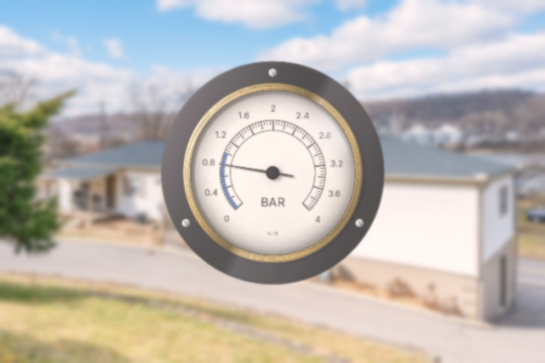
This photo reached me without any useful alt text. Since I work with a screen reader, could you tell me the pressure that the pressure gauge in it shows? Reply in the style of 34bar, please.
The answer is 0.8bar
